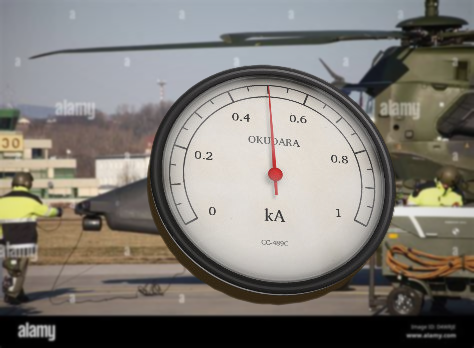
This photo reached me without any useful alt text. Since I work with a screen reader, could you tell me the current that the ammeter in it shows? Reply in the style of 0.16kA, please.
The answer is 0.5kA
